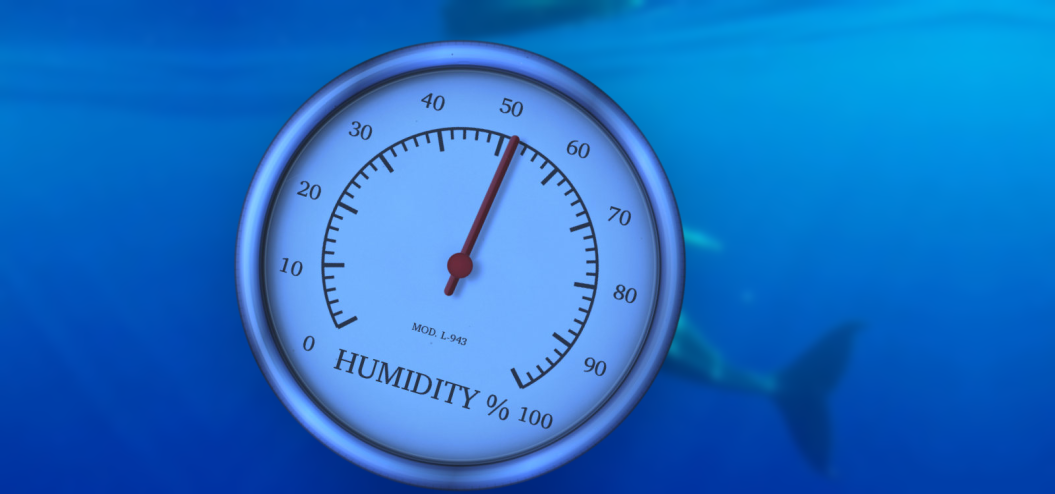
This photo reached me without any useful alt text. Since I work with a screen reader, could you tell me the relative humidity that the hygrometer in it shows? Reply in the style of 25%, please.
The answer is 52%
